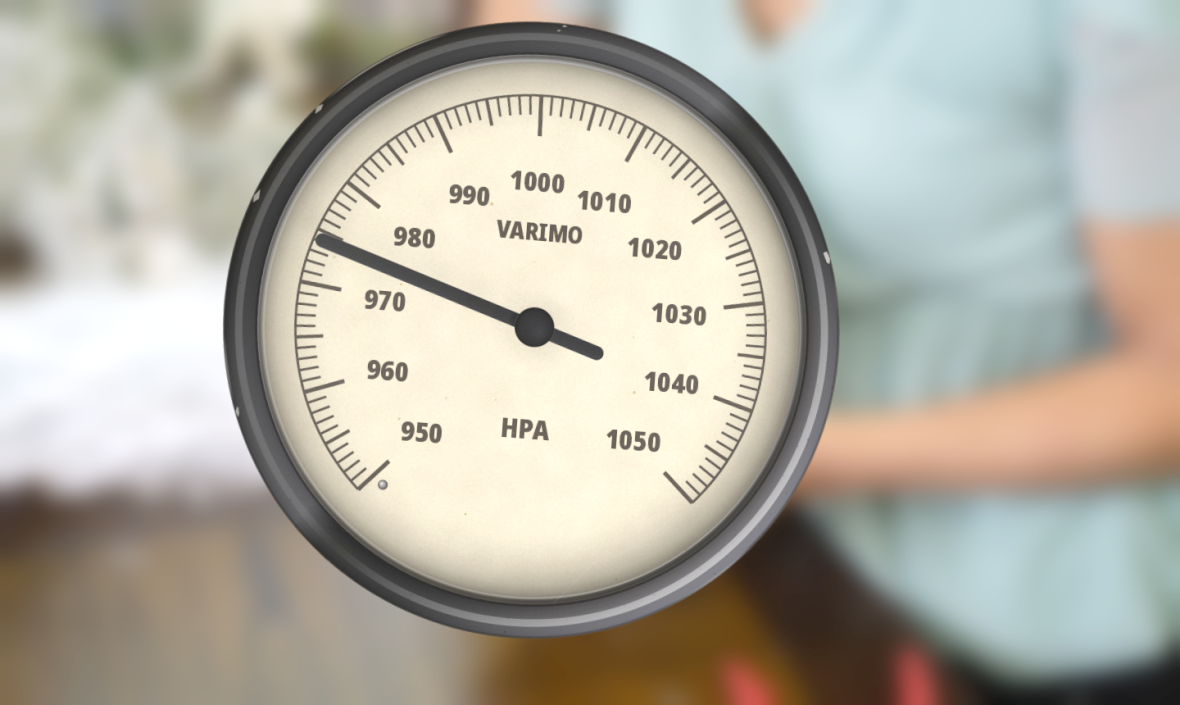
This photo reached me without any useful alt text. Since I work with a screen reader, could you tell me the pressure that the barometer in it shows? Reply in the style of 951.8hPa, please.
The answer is 974hPa
